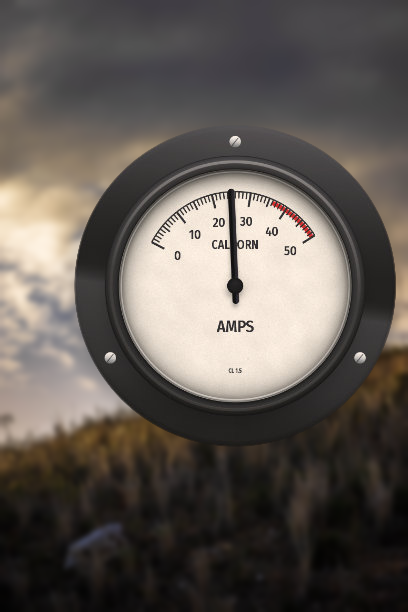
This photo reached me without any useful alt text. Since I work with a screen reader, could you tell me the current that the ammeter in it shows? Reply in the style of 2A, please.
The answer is 25A
